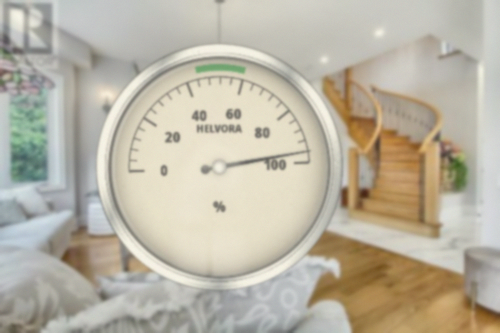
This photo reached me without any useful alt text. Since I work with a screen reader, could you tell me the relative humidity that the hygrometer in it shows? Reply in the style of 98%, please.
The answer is 96%
